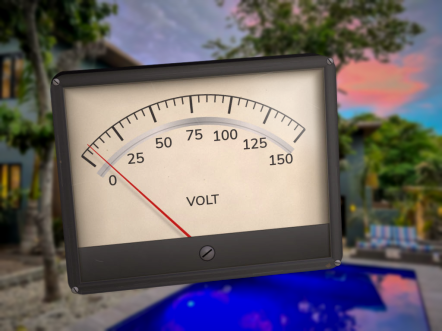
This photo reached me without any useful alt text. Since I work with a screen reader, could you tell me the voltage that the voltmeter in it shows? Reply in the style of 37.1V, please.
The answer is 7.5V
